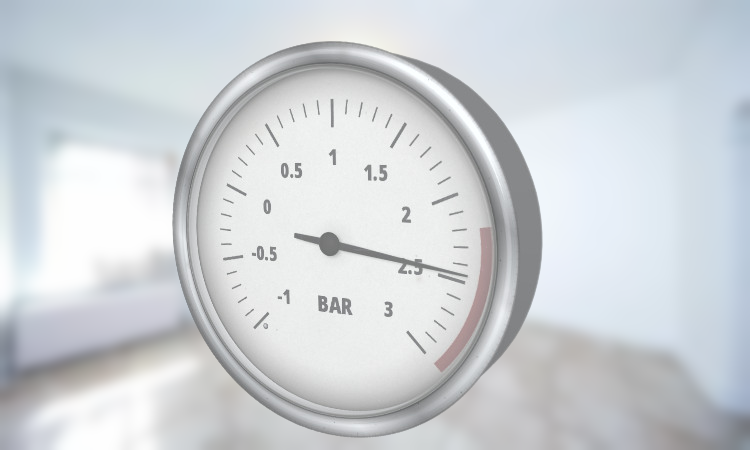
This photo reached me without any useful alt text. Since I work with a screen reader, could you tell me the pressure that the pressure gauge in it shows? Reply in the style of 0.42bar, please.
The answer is 2.45bar
